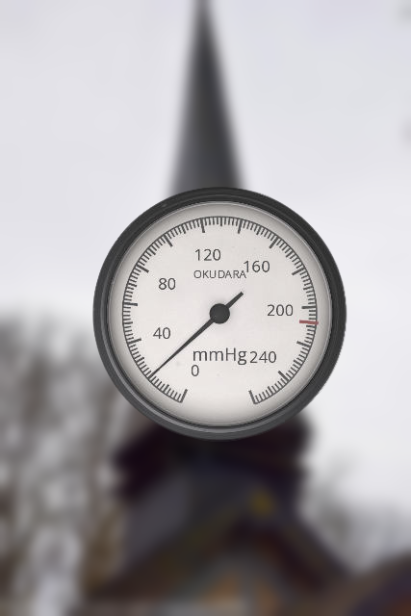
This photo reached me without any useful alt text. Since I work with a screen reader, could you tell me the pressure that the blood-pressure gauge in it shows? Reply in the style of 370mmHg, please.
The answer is 20mmHg
